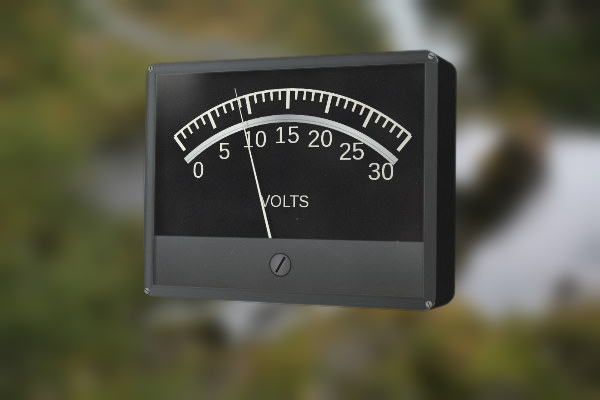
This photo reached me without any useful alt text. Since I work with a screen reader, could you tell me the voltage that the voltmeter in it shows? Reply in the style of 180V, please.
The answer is 9V
